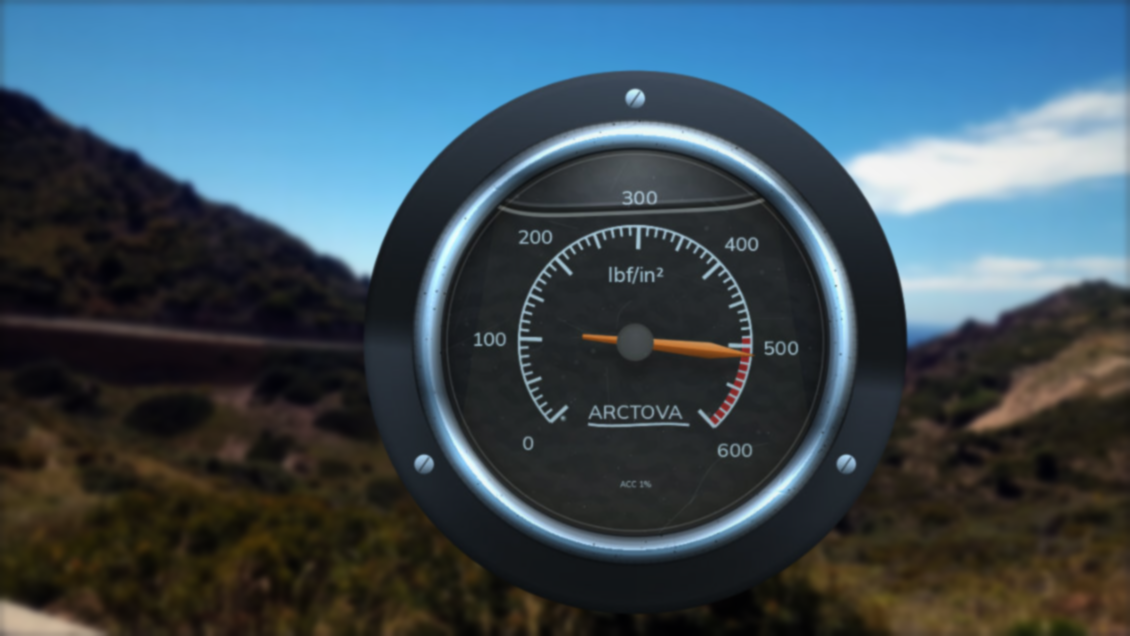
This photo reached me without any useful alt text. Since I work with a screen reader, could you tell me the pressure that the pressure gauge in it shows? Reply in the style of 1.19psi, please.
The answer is 510psi
